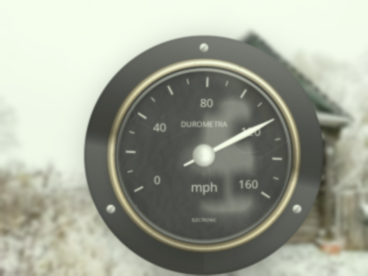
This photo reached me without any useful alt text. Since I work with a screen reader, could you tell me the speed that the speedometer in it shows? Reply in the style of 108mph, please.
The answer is 120mph
